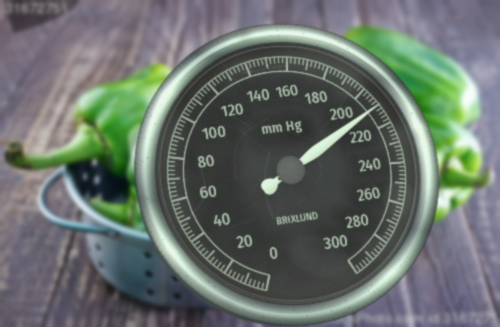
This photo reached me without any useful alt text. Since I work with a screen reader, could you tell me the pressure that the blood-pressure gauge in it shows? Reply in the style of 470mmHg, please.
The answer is 210mmHg
